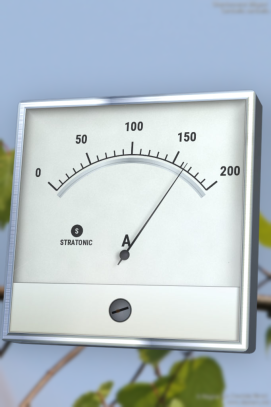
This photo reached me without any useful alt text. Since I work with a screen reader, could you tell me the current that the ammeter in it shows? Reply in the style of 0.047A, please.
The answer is 165A
